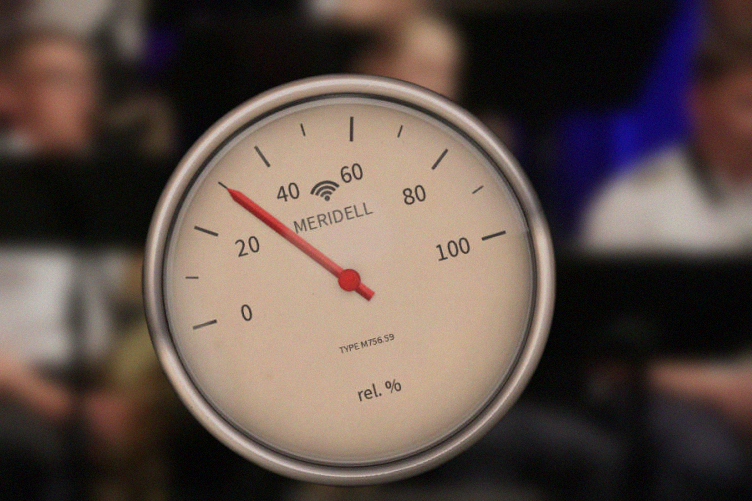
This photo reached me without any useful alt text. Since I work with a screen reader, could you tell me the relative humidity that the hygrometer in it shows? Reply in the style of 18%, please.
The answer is 30%
